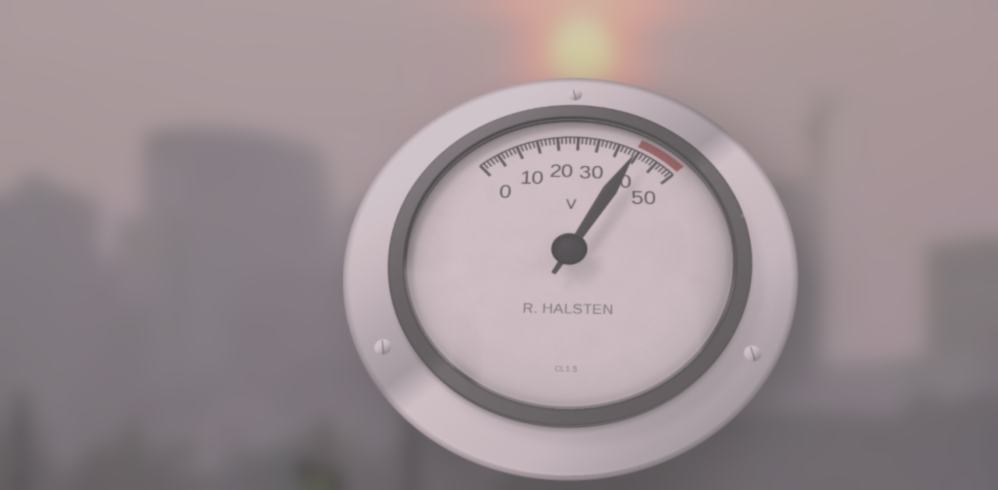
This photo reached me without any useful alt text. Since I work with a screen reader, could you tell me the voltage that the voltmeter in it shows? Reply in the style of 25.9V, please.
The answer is 40V
